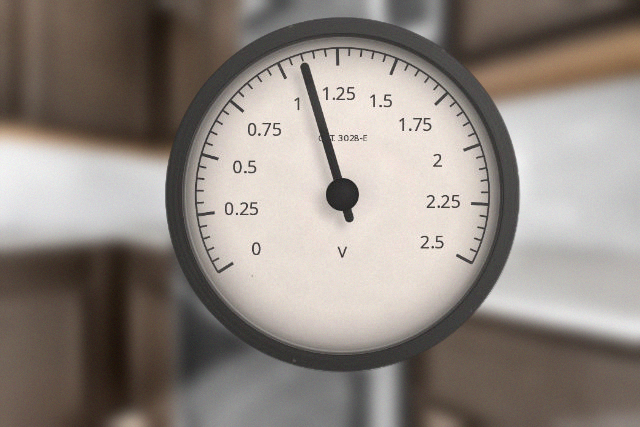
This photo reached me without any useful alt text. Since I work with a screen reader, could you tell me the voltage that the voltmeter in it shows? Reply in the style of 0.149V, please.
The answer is 1.1V
